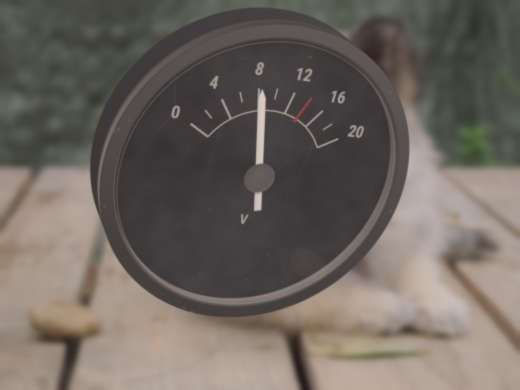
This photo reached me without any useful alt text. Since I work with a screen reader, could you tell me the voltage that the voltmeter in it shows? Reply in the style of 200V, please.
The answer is 8V
